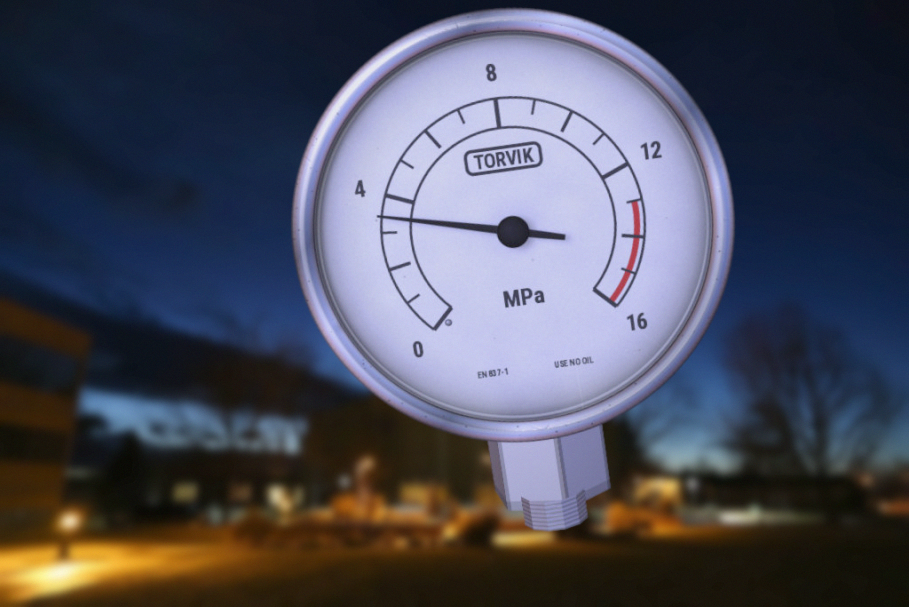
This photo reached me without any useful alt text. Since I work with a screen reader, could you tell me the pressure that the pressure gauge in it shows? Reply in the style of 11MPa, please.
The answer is 3.5MPa
